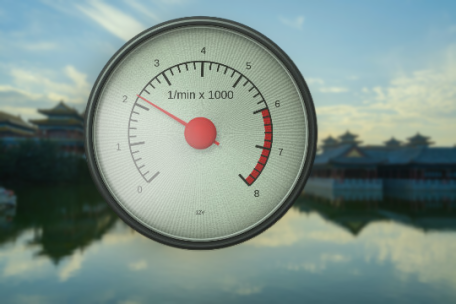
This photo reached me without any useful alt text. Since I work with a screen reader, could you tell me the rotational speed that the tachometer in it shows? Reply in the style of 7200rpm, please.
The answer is 2200rpm
